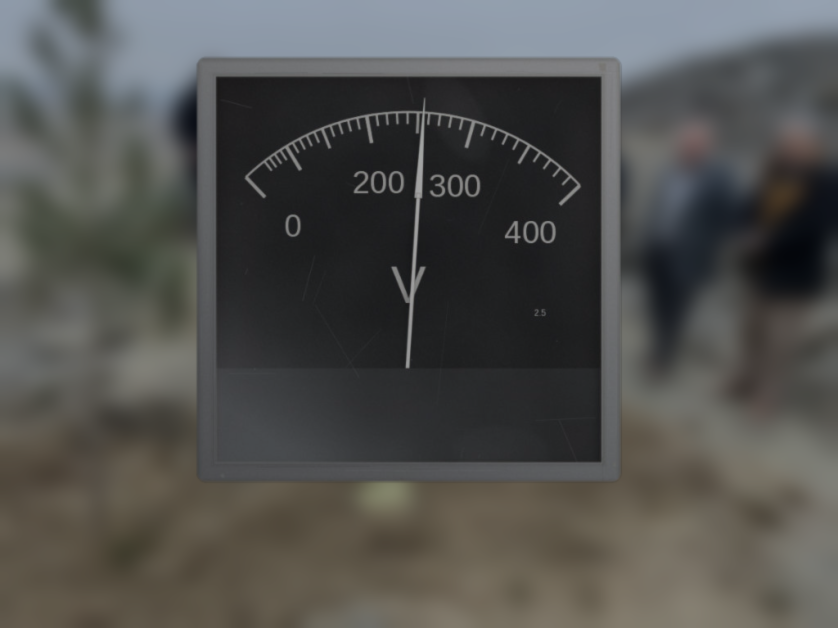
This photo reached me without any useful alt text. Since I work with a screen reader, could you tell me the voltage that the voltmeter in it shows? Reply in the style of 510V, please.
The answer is 255V
